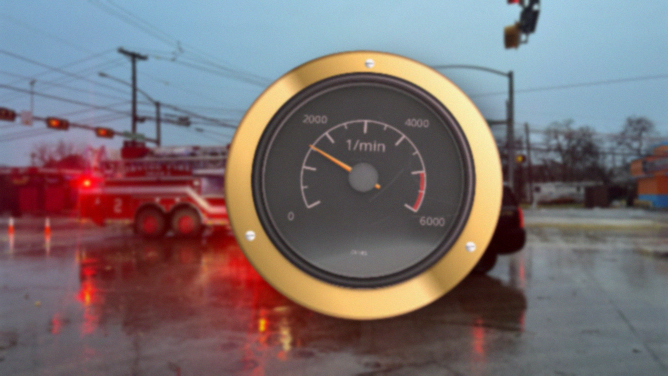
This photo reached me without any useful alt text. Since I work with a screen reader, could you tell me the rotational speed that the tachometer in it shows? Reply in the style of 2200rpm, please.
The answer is 1500rpm
